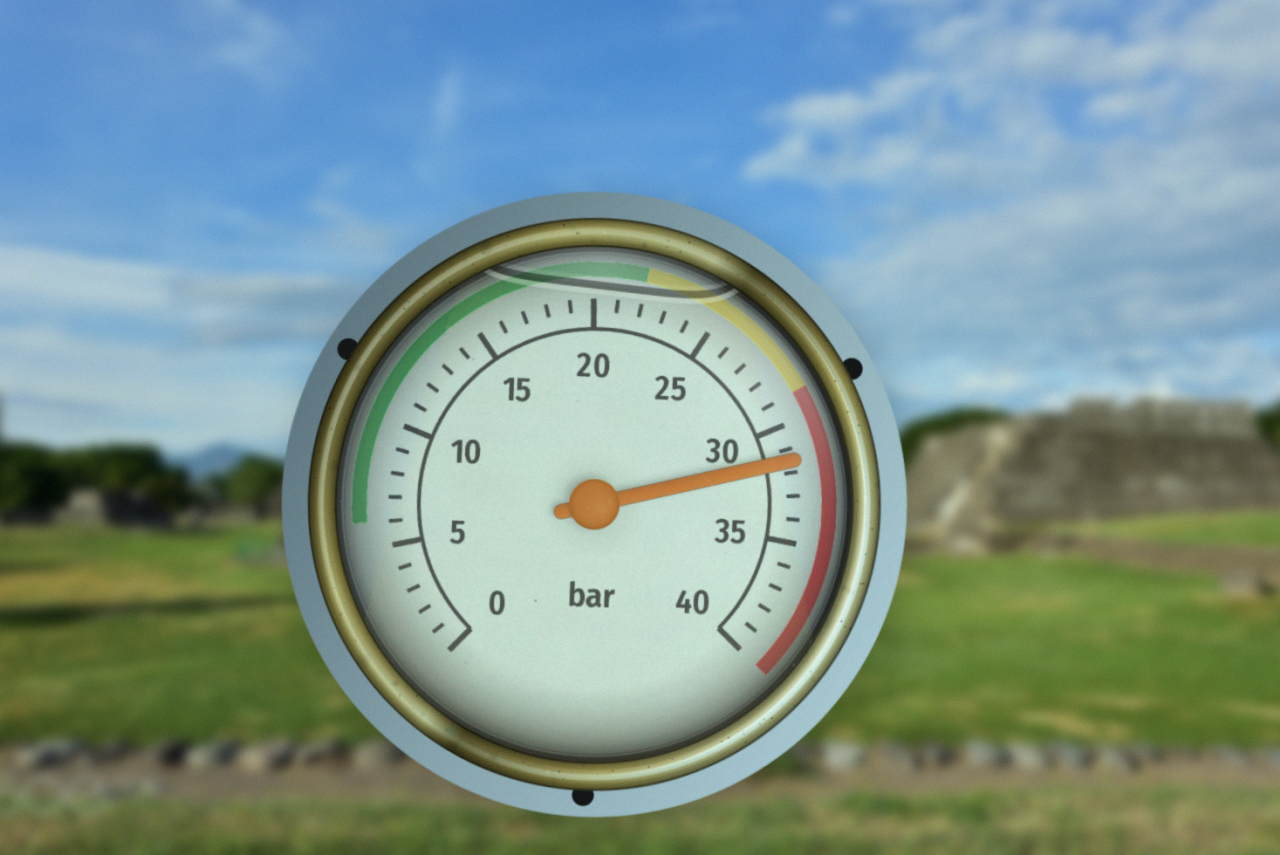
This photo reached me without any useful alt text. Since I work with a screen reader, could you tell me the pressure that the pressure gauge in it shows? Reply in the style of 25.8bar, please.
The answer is 31.5bar
